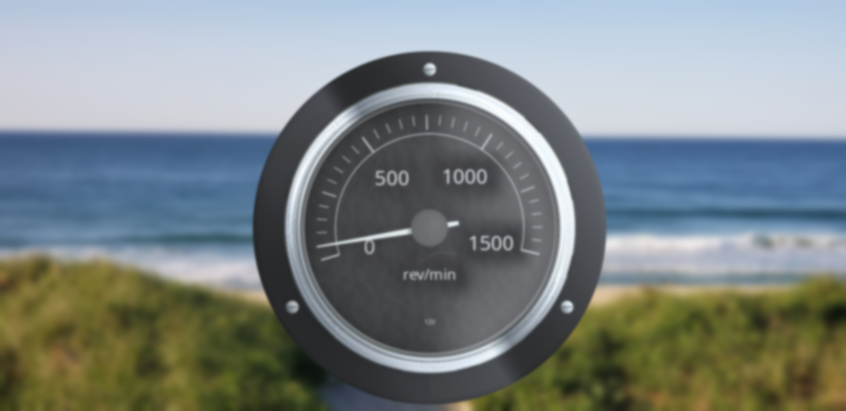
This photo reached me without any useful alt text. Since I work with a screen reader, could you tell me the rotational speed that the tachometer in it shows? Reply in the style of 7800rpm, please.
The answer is 50rpm
